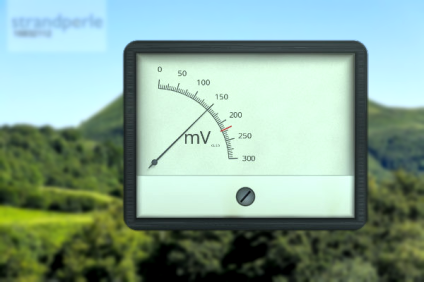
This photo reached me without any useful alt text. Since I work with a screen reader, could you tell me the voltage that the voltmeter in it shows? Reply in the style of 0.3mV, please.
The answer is 150mV
